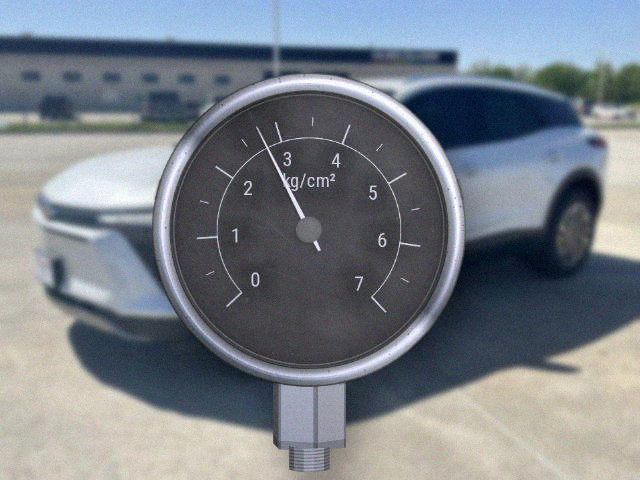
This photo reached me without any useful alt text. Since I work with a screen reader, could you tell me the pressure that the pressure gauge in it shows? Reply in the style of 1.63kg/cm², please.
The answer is 2.75kg/cm²
